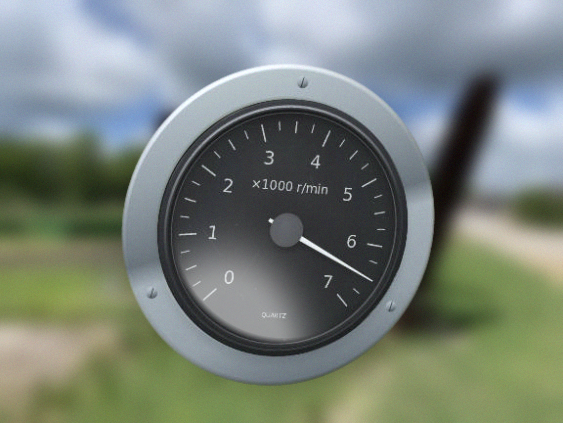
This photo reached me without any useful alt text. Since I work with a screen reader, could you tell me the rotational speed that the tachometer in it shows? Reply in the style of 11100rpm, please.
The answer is 6500rpm
